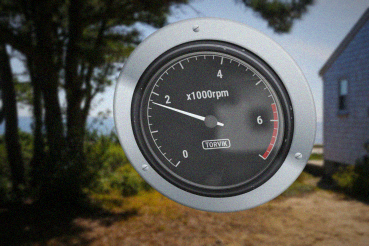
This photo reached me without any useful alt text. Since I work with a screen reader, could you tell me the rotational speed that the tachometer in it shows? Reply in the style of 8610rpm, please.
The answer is 1800rpm
